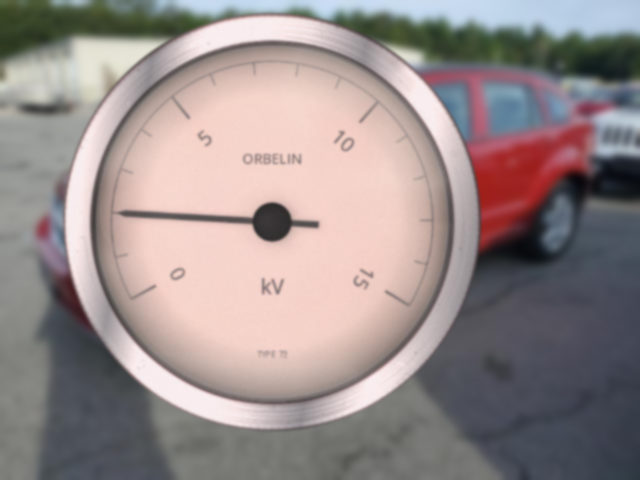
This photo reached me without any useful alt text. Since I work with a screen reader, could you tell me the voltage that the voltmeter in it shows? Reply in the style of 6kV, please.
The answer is 2kV
